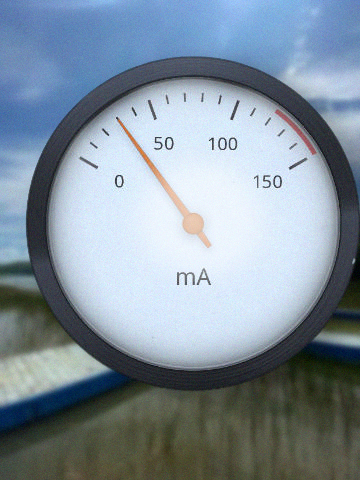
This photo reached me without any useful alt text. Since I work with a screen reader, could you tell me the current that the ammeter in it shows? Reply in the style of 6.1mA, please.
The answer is 30mA
